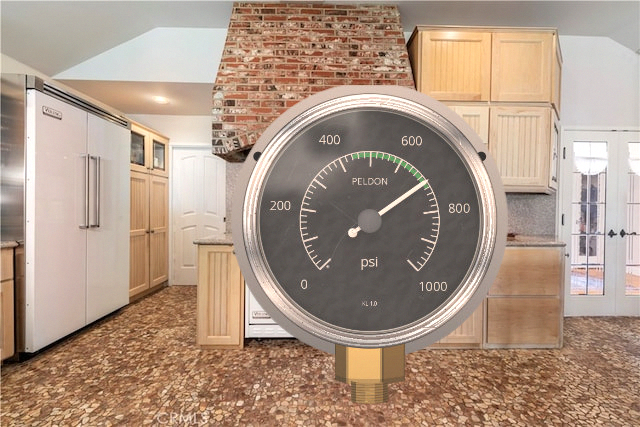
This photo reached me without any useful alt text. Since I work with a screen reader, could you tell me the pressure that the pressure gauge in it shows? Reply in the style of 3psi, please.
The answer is 700psi
